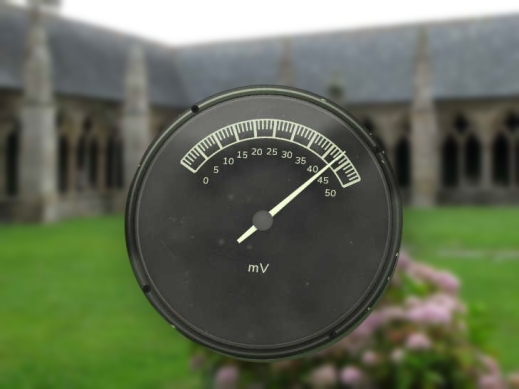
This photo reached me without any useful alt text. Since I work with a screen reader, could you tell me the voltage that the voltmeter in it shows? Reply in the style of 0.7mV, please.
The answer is 43mV
